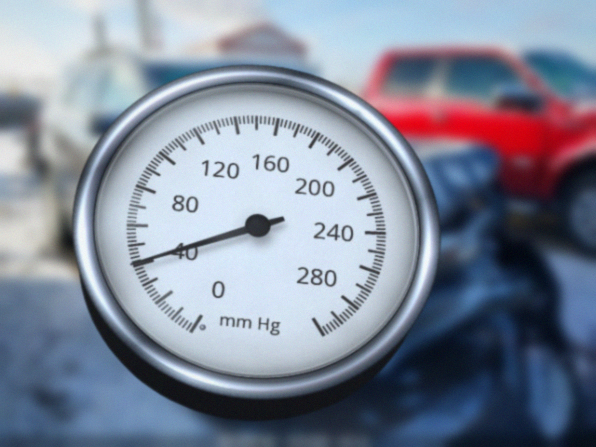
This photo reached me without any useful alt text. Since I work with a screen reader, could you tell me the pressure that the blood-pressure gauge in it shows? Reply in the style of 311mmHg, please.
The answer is 40mmHg
